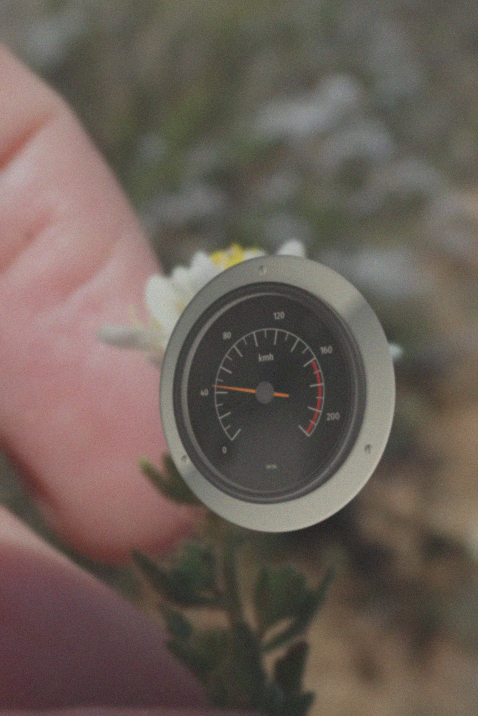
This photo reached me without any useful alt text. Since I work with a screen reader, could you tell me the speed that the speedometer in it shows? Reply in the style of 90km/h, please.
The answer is 45km/h
